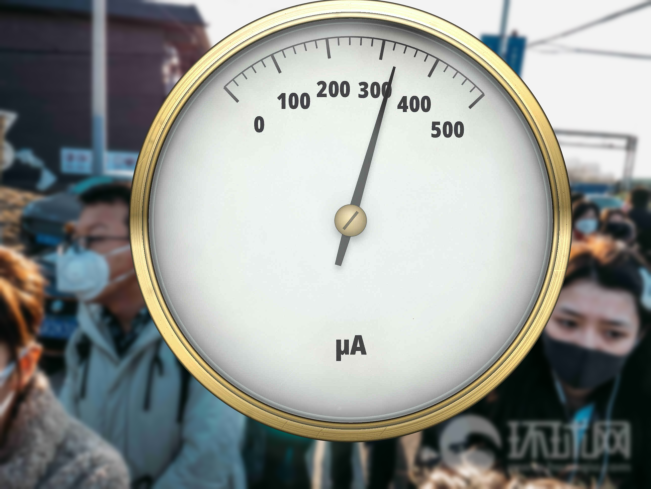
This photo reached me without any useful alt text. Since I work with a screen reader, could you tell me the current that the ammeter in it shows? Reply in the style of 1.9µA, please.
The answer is 330µA
